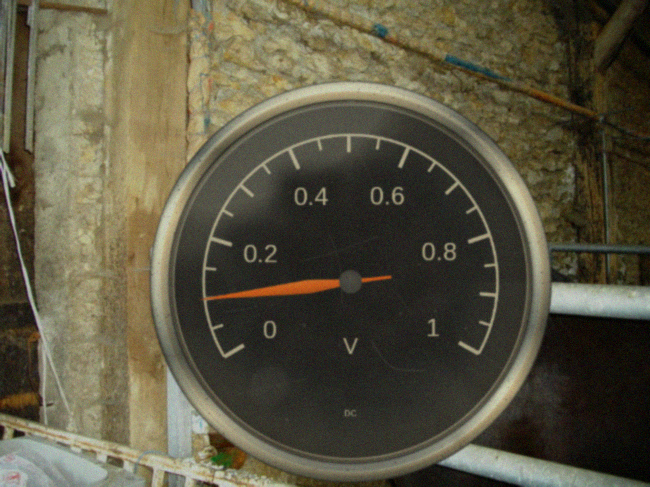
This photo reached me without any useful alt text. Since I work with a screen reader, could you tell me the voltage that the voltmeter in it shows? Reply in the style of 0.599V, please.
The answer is 0.1V
